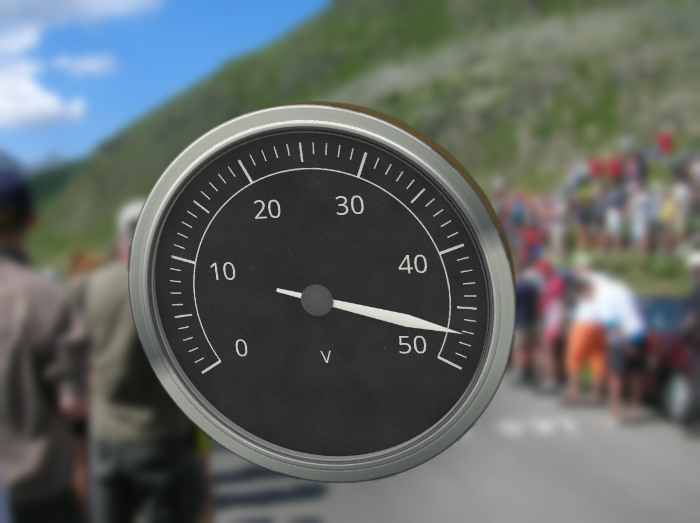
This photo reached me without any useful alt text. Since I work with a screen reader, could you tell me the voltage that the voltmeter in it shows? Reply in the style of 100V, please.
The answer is 47V
